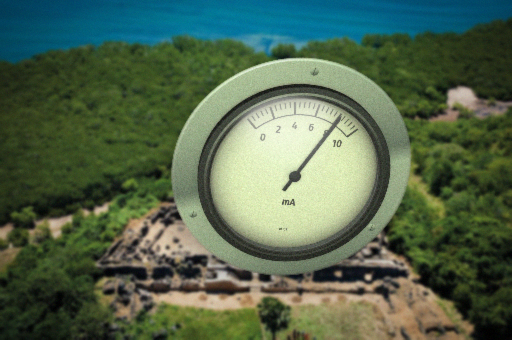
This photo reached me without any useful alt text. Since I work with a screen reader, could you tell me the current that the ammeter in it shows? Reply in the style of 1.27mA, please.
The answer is 8mA
